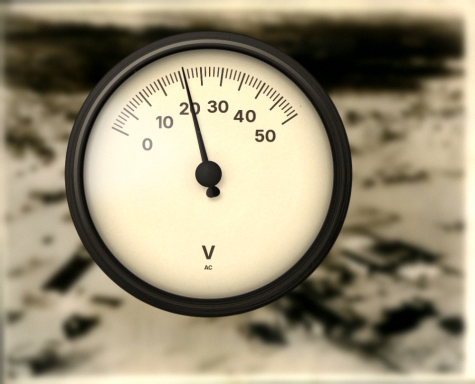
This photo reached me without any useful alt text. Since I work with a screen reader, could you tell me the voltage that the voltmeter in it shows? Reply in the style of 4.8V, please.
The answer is 21V
